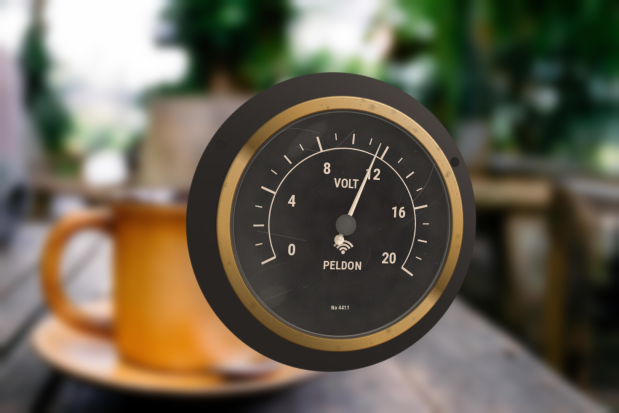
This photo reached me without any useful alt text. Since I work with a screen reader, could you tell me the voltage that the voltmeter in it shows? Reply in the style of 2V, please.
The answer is 11.5V
